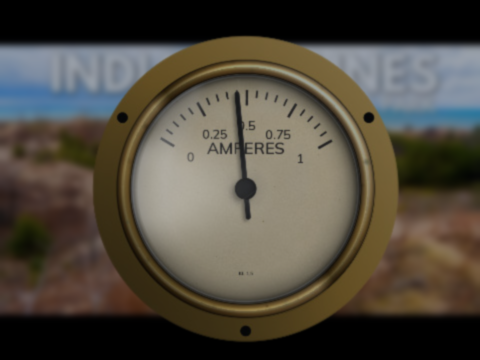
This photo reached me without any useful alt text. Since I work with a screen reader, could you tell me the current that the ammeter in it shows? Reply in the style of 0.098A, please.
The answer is 0.45A
